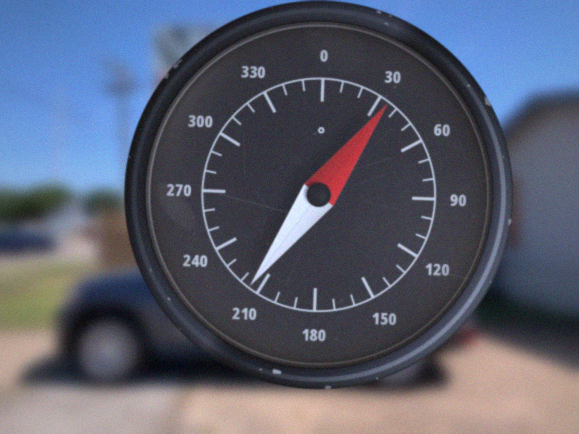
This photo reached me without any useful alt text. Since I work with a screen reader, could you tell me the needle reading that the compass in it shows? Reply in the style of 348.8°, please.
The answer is 35°
